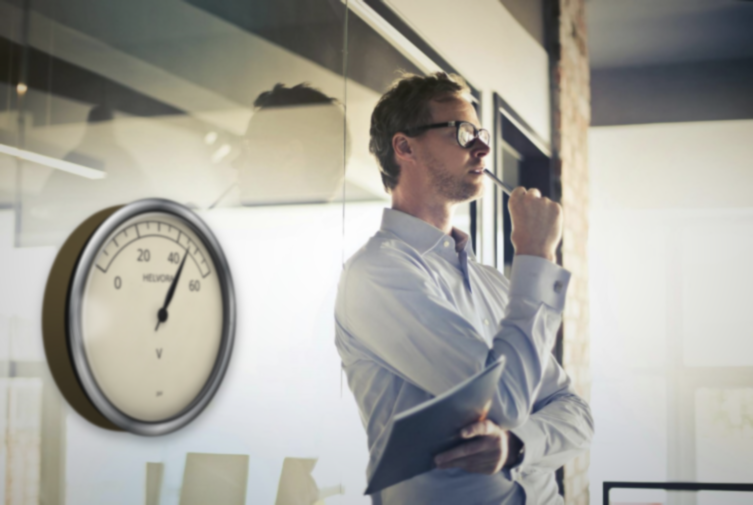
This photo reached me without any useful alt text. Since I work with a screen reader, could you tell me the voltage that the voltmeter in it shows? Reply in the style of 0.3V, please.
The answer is 45V
